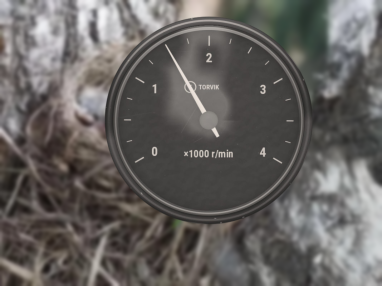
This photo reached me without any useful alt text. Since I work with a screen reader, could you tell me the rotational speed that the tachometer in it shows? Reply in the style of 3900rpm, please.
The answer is 1500rpm
